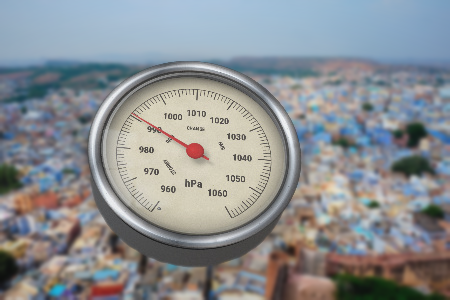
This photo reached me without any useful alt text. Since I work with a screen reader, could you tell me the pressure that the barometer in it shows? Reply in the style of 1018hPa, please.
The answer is 990hPa
